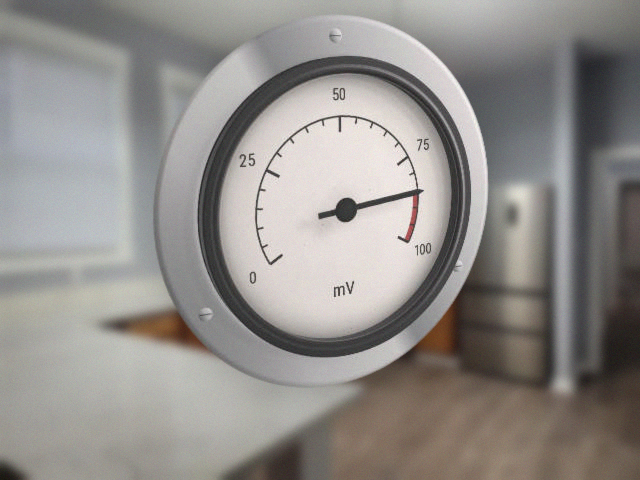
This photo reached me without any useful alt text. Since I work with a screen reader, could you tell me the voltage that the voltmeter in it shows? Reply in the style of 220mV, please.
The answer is 85mV
